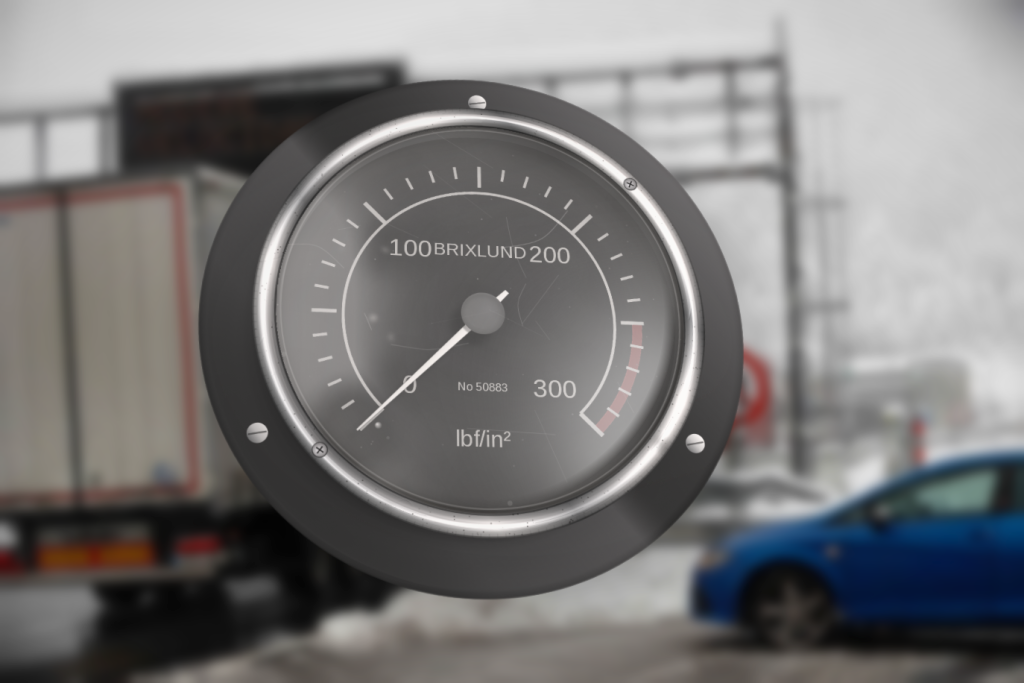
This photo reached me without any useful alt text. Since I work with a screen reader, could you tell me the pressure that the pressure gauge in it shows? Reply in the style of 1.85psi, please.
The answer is 0psi
